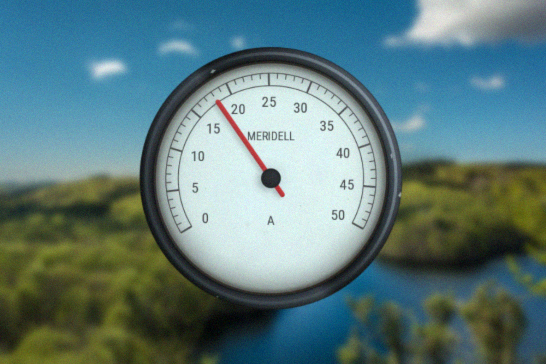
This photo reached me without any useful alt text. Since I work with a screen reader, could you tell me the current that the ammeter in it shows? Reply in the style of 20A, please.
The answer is 18A
